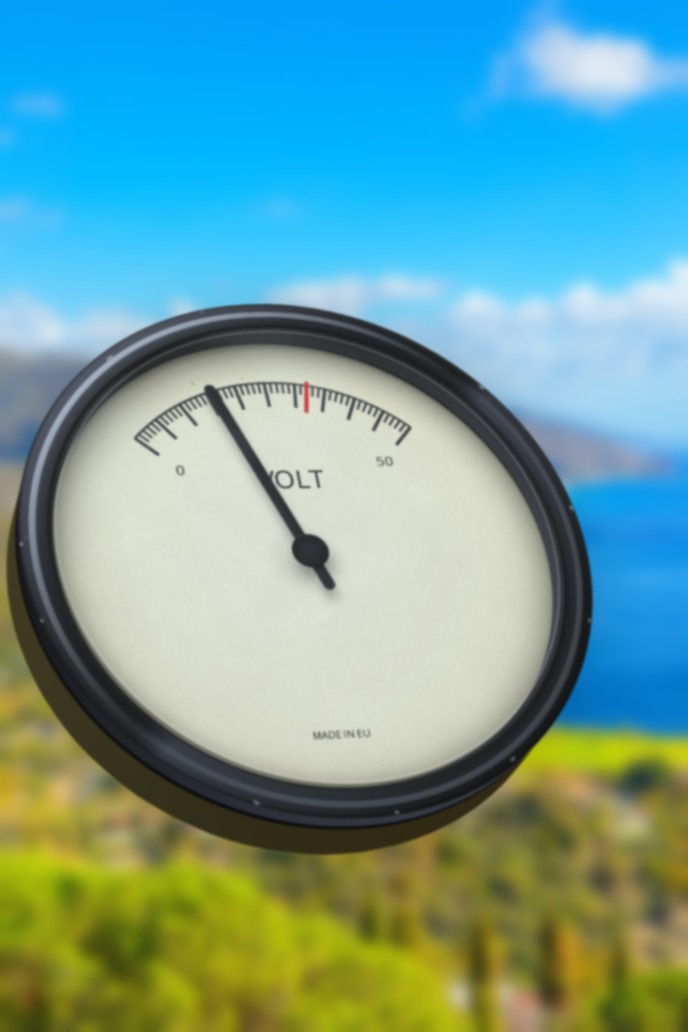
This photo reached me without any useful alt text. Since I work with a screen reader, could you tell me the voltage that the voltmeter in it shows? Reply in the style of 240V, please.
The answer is 15V
